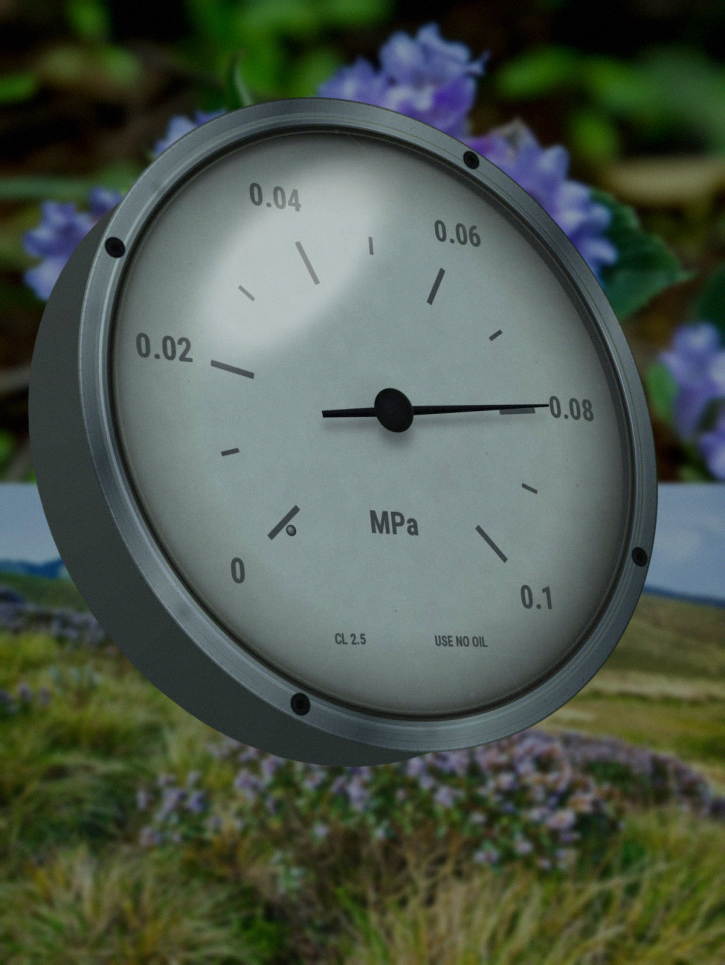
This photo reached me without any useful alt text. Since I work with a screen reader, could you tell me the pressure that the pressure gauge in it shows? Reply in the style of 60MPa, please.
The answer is 0.08MPa
